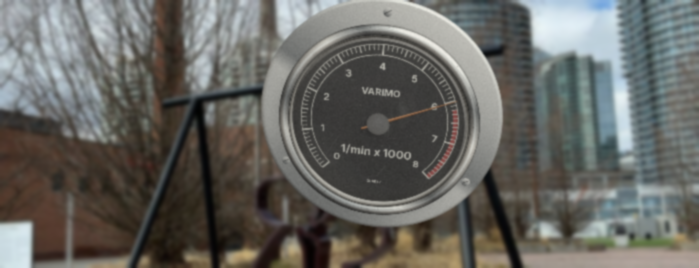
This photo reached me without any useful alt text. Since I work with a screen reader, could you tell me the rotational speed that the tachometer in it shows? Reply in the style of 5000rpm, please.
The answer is 6000rpm
